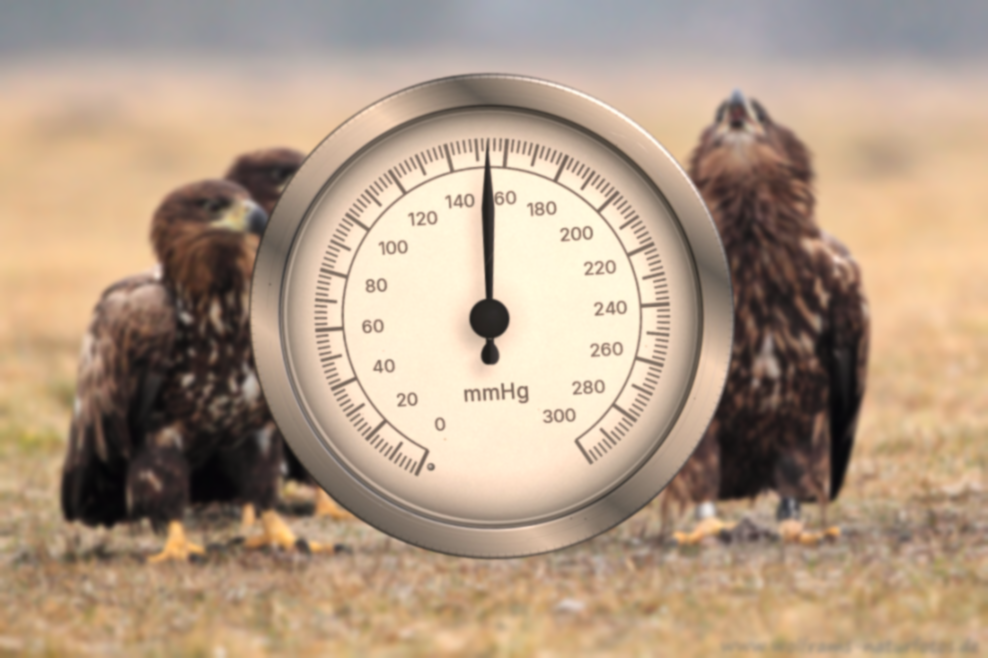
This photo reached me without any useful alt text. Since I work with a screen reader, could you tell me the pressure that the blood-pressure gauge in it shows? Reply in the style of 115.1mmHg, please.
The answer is 154mmHg
